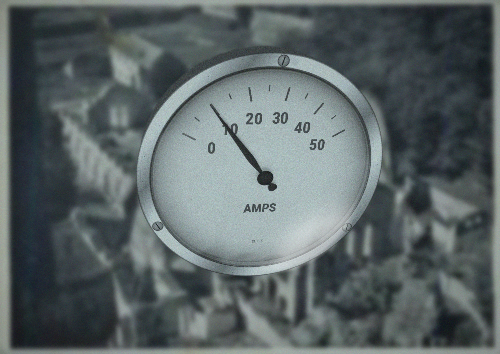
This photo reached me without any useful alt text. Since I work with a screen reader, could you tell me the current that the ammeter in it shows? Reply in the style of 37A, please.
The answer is 10A
